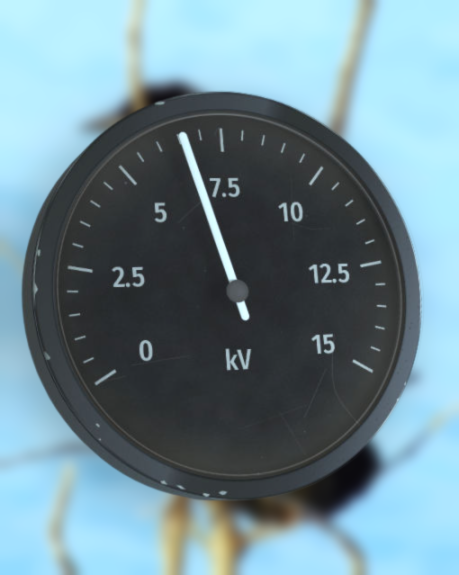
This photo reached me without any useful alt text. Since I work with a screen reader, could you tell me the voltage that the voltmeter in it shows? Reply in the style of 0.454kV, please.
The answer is 6.5kV
